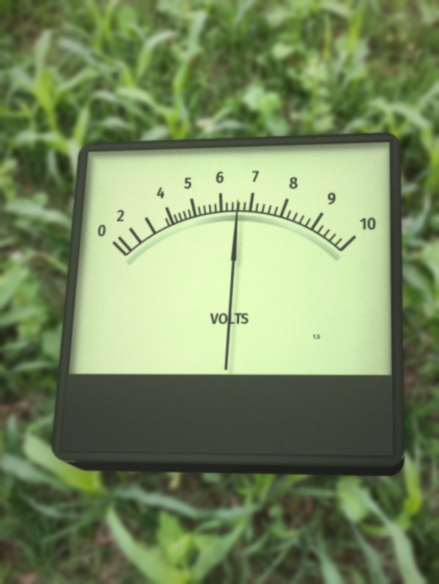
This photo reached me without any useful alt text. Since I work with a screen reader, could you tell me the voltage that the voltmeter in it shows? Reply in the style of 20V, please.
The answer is 6.6V
